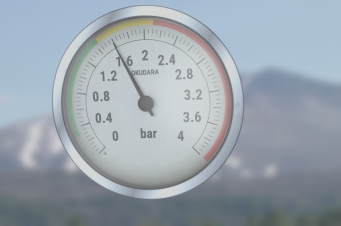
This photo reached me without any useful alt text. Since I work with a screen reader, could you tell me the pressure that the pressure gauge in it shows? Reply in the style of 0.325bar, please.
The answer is 1.6bar
